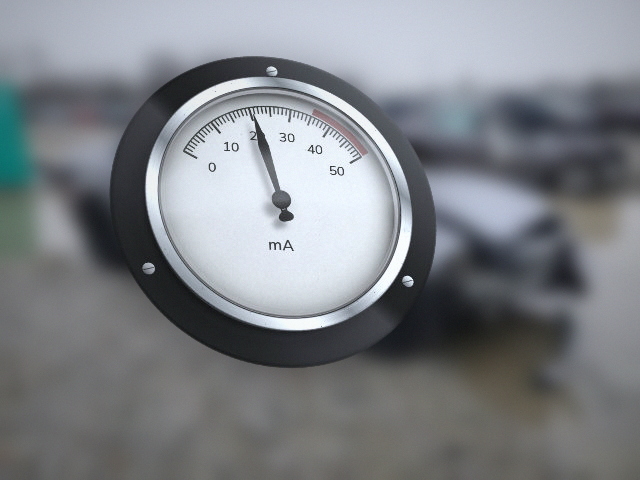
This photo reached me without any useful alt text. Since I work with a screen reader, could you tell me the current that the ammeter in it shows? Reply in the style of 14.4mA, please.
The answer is 20mA
